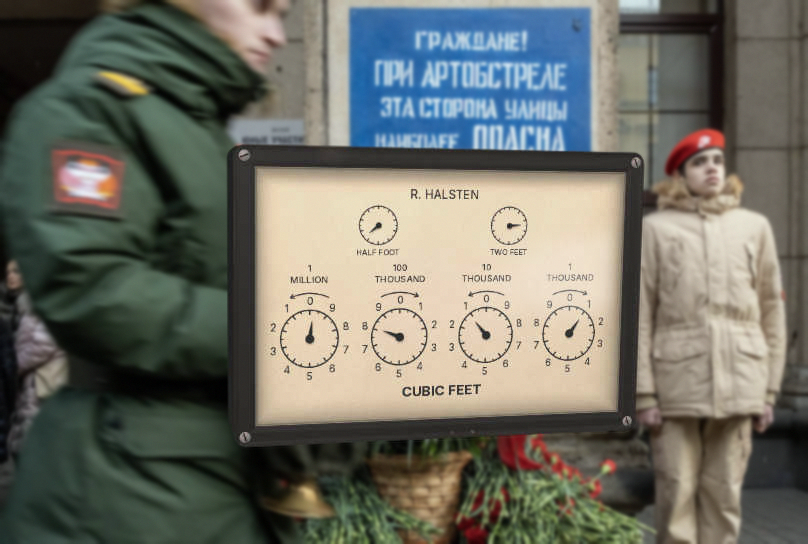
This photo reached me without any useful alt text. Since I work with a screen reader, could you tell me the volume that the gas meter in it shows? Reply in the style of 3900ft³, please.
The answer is 981100ft³
